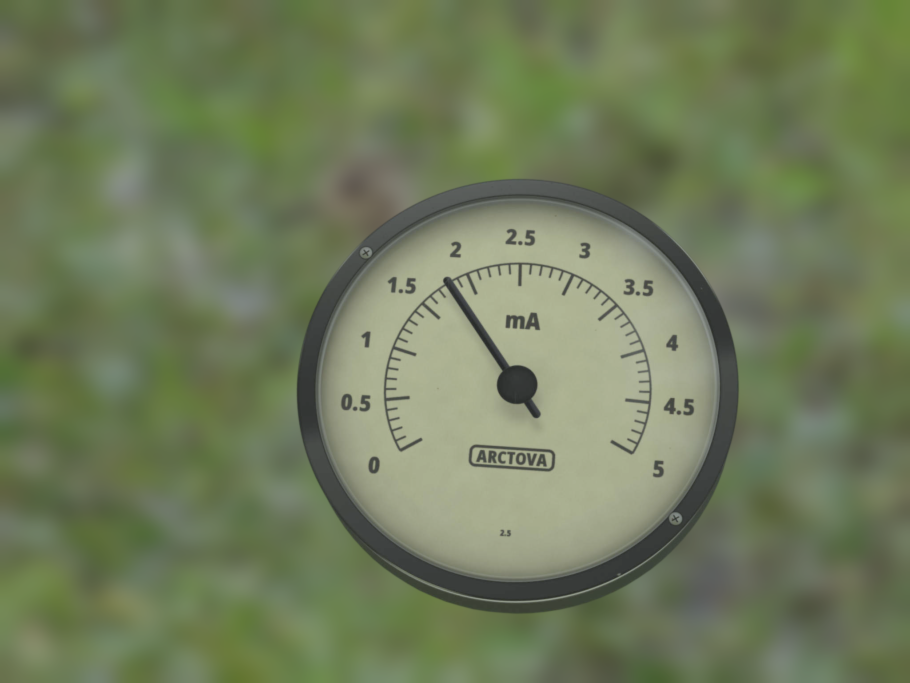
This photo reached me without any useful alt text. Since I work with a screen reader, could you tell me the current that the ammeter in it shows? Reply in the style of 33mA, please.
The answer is 1.8mA
